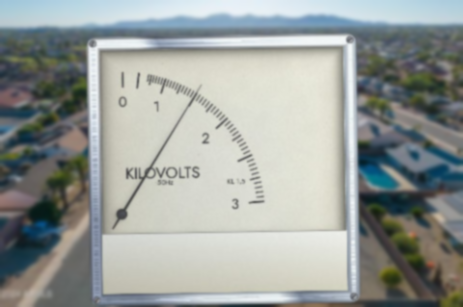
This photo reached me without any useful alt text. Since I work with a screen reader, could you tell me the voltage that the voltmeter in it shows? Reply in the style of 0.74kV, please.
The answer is 1.5kV
